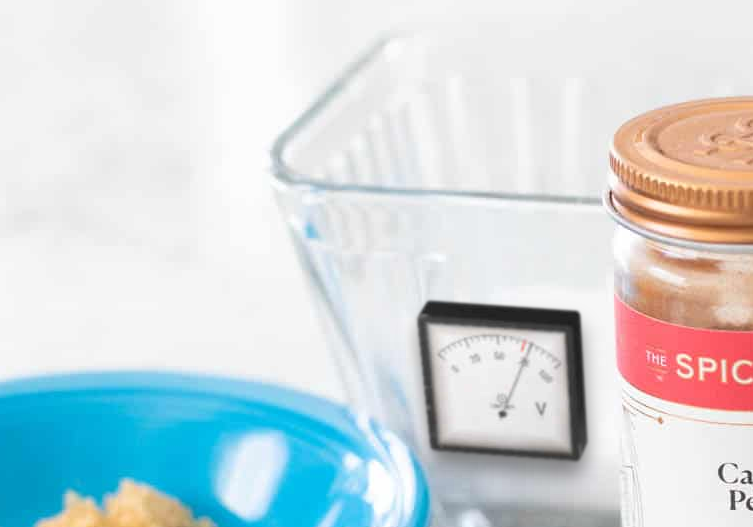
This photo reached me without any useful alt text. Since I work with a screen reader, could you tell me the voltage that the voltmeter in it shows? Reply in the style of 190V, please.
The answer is 75V
